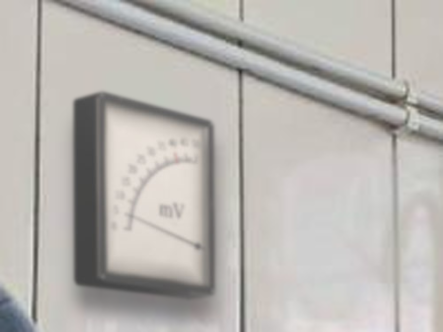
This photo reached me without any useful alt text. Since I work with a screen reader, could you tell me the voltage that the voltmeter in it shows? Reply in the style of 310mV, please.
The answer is 5mV
